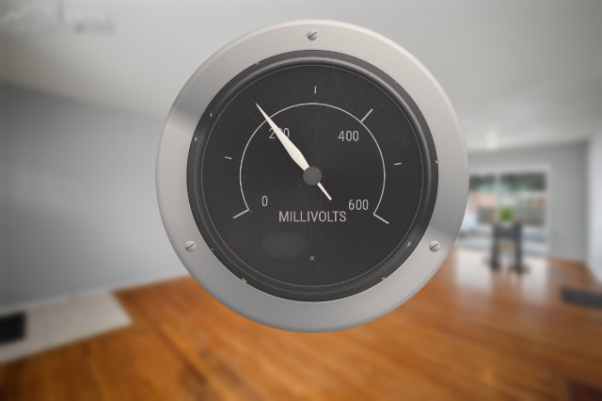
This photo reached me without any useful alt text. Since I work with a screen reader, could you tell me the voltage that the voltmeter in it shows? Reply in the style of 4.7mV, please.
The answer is 200mV
